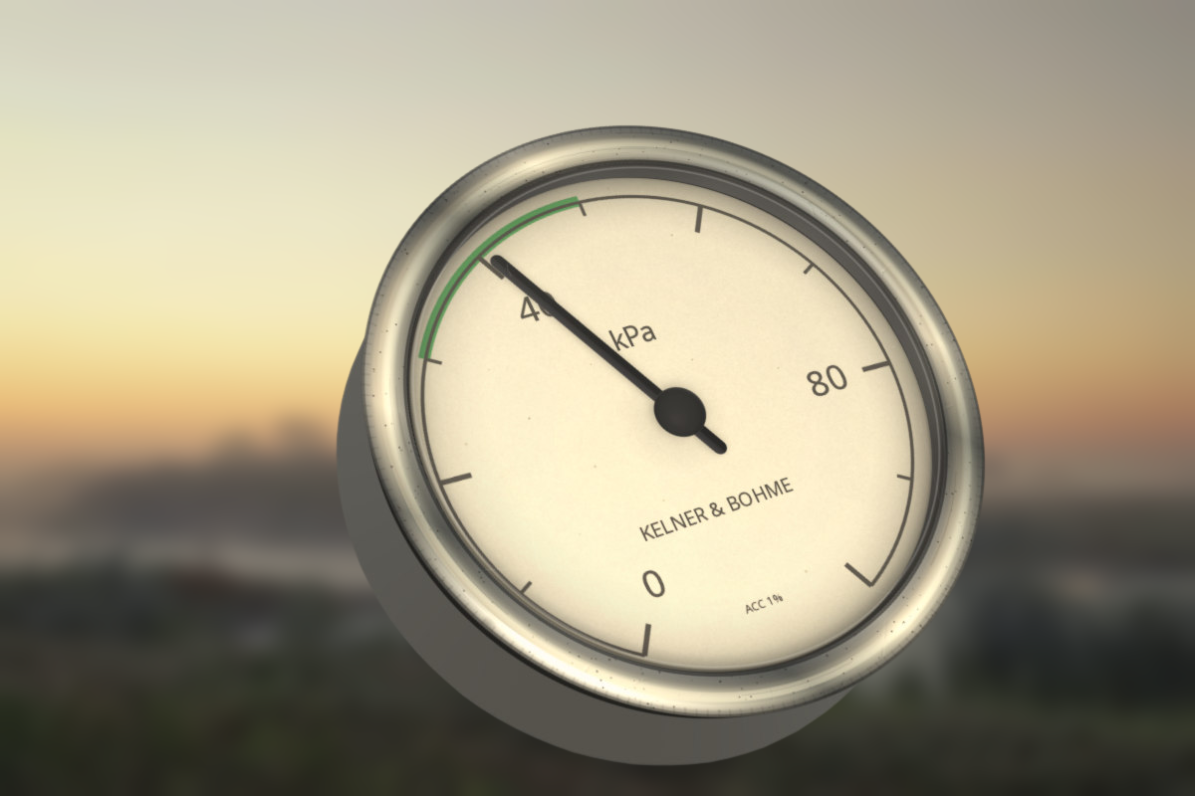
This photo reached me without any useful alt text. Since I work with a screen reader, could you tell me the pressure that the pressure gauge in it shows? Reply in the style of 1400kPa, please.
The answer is 40kPa
